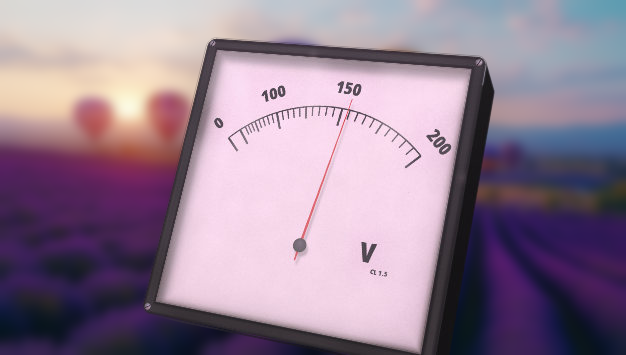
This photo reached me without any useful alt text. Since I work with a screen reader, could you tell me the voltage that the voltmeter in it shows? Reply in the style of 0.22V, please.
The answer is 155V
